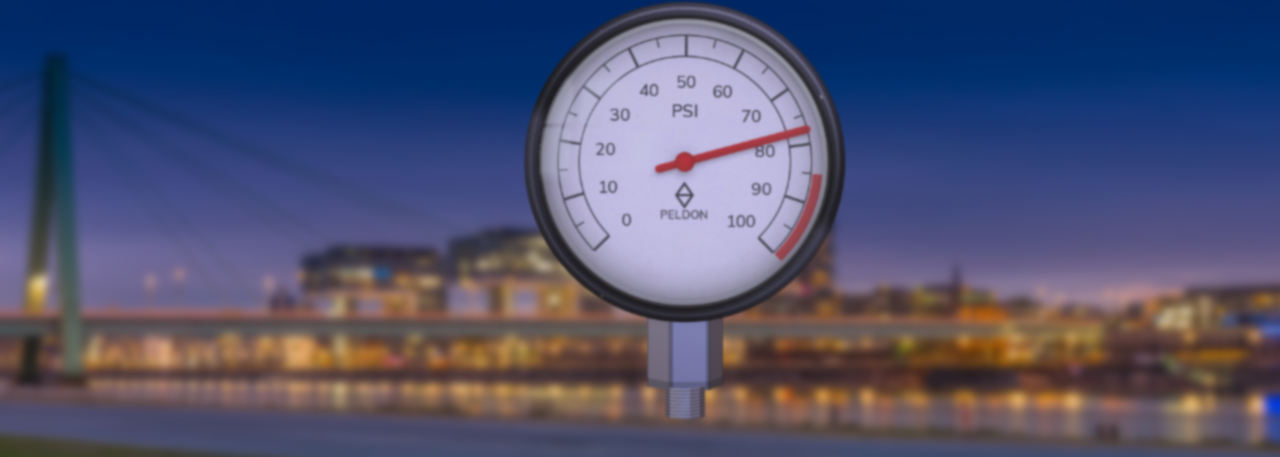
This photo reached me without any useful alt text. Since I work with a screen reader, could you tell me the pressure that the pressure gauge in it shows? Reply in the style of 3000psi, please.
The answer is 77.5psi
